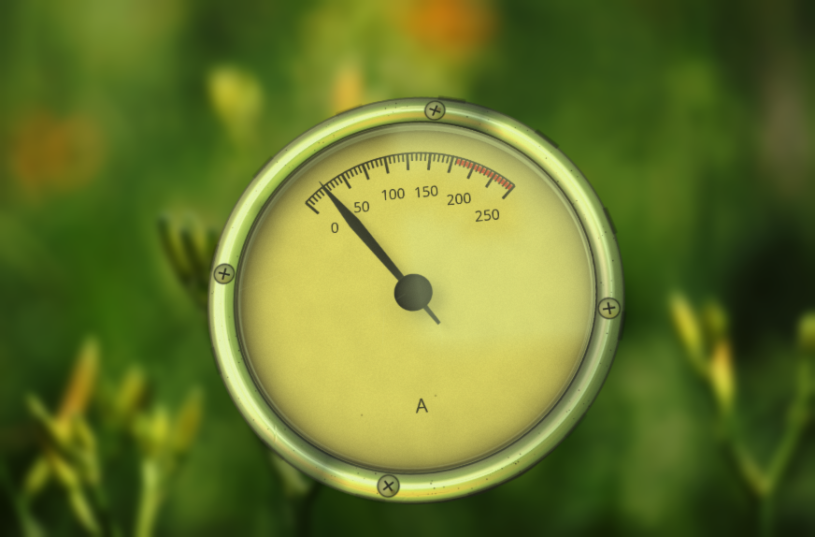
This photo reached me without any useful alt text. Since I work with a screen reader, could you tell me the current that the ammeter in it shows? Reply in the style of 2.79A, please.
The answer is 25A
